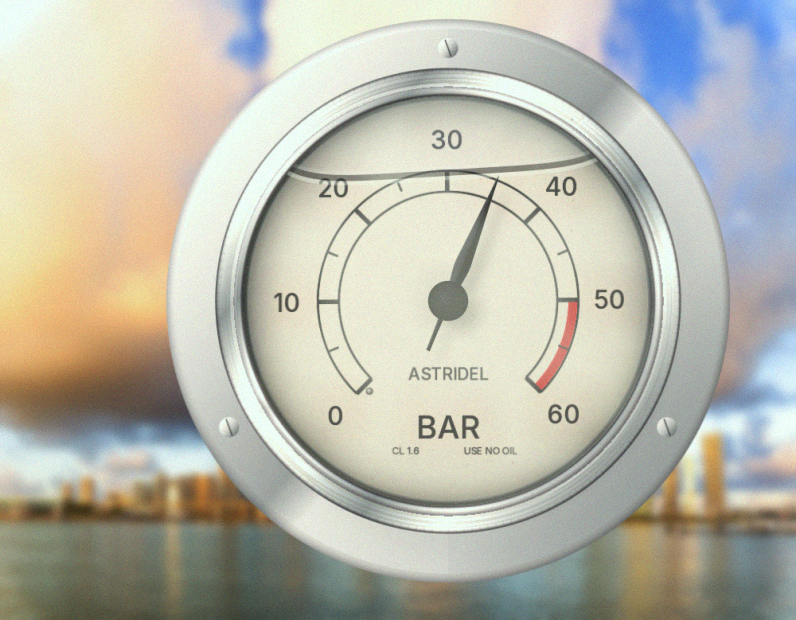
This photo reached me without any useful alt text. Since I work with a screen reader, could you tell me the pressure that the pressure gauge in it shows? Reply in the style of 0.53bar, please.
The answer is 35bar
